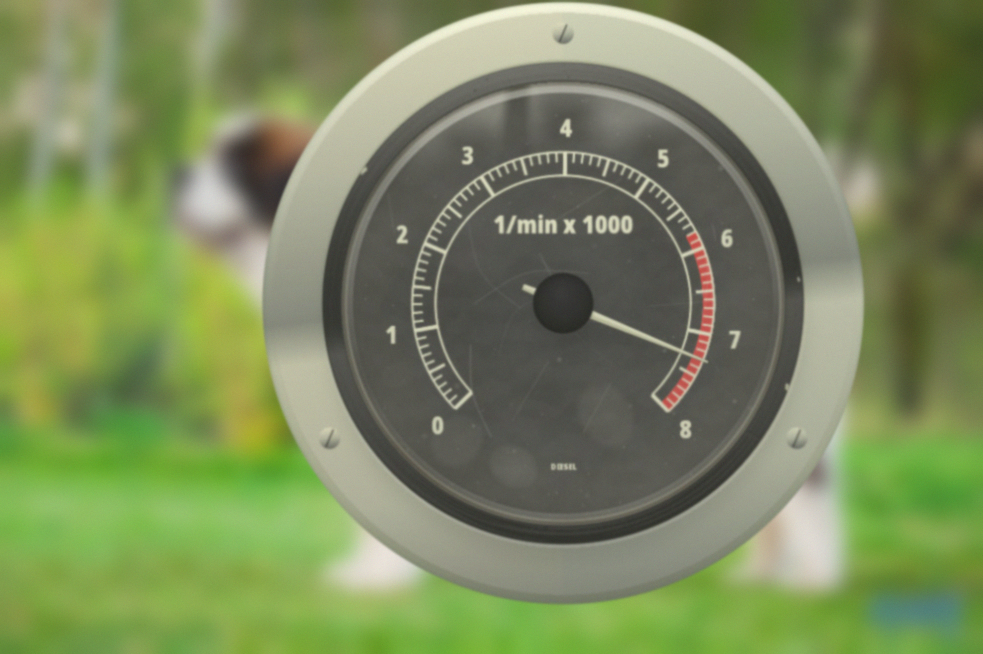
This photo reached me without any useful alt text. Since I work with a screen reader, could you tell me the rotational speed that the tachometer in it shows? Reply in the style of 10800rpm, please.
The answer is 7300rpm
